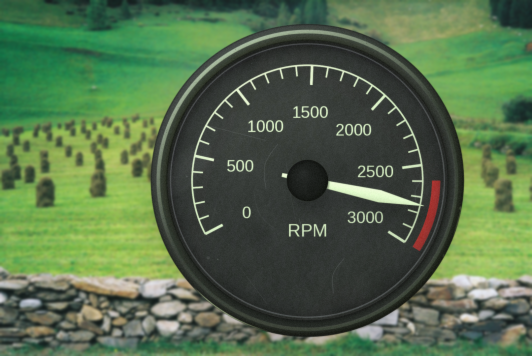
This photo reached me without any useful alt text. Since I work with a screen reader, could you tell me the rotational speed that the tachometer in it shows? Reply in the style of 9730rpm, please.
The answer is 2750rpm
